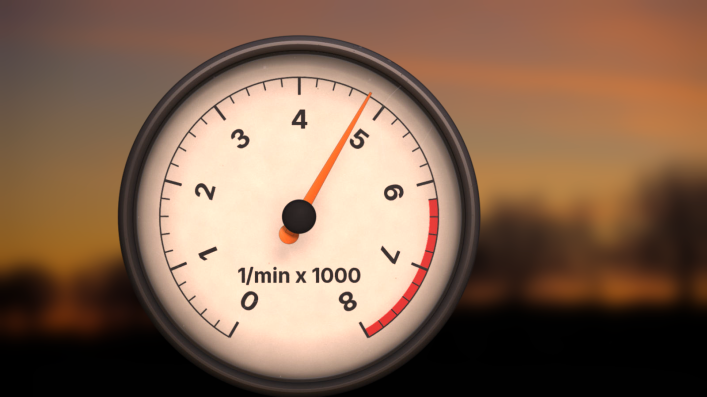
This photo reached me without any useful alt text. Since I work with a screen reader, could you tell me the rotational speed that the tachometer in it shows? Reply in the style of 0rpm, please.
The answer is 4800rpm
